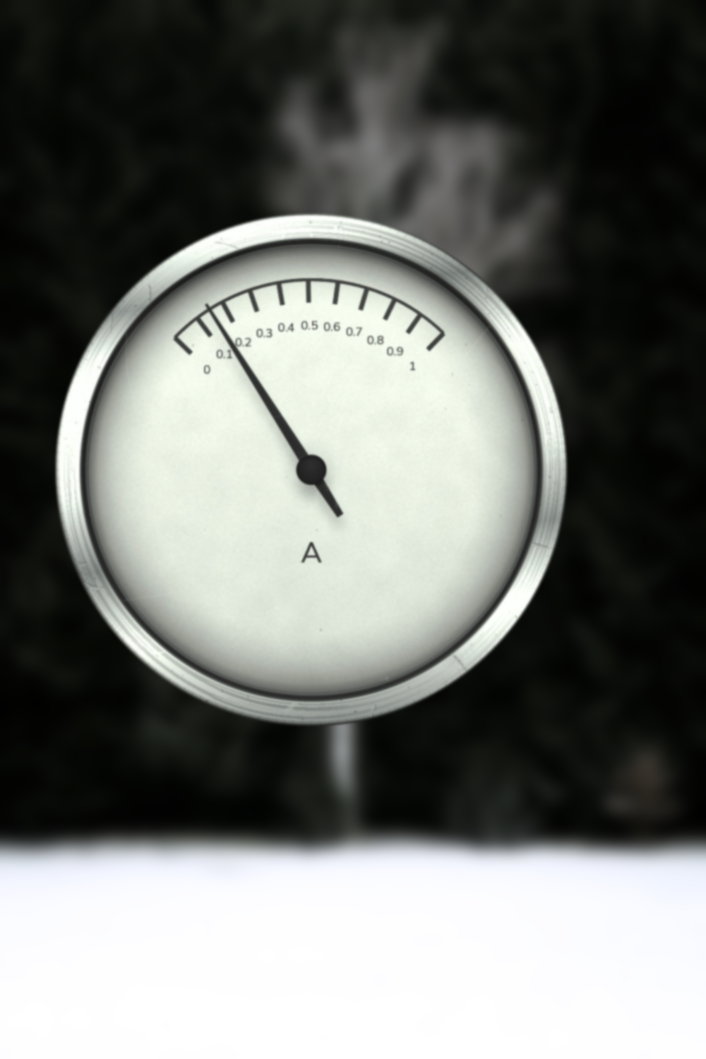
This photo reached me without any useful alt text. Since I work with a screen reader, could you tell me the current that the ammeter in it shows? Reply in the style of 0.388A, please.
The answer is 0.15A
